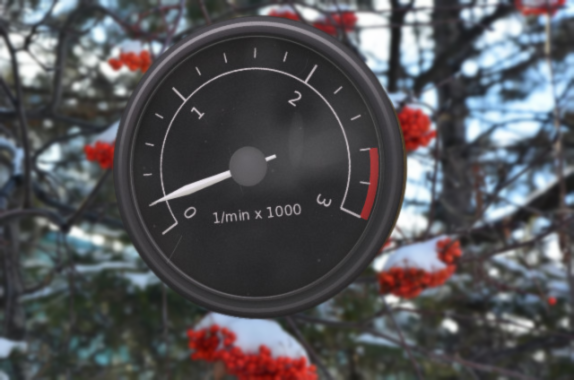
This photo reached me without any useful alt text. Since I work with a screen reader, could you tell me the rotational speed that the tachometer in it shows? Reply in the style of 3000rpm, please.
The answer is 200rpm
